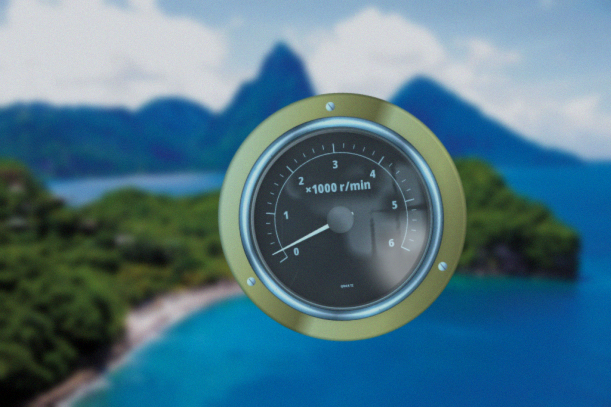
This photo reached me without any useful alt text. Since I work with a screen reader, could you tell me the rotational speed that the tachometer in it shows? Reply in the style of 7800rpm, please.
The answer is 200rpm
